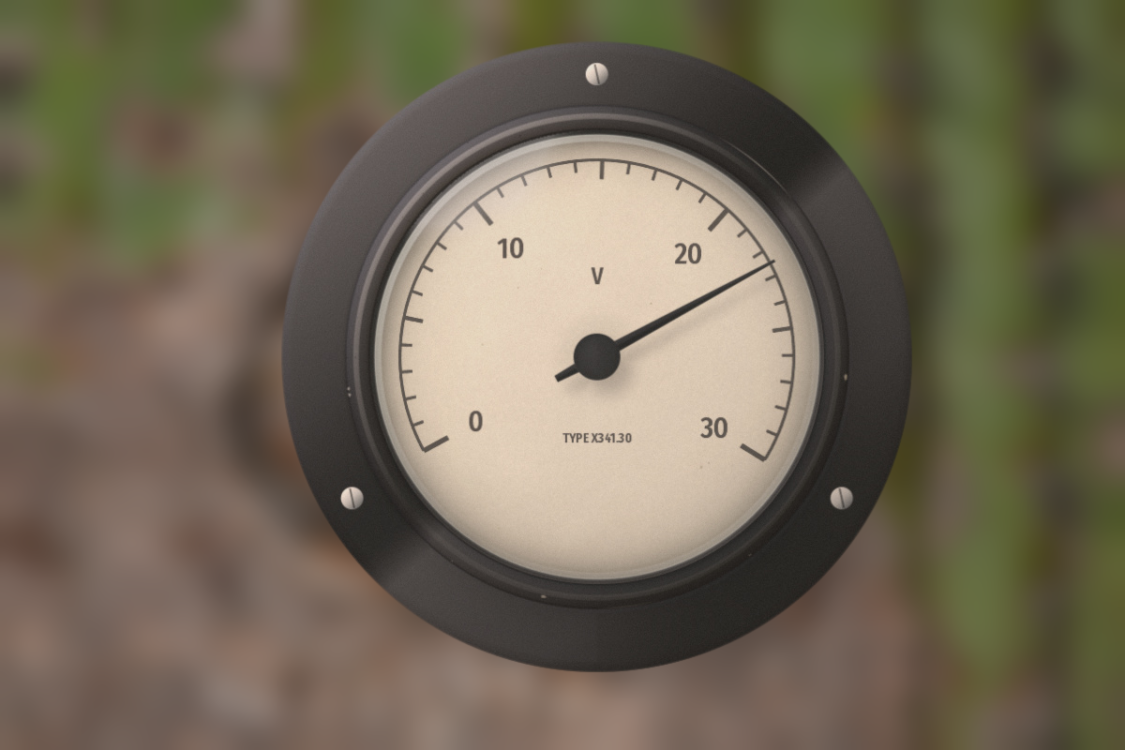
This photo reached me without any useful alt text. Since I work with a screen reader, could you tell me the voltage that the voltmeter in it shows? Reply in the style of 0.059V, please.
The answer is 22.5V
